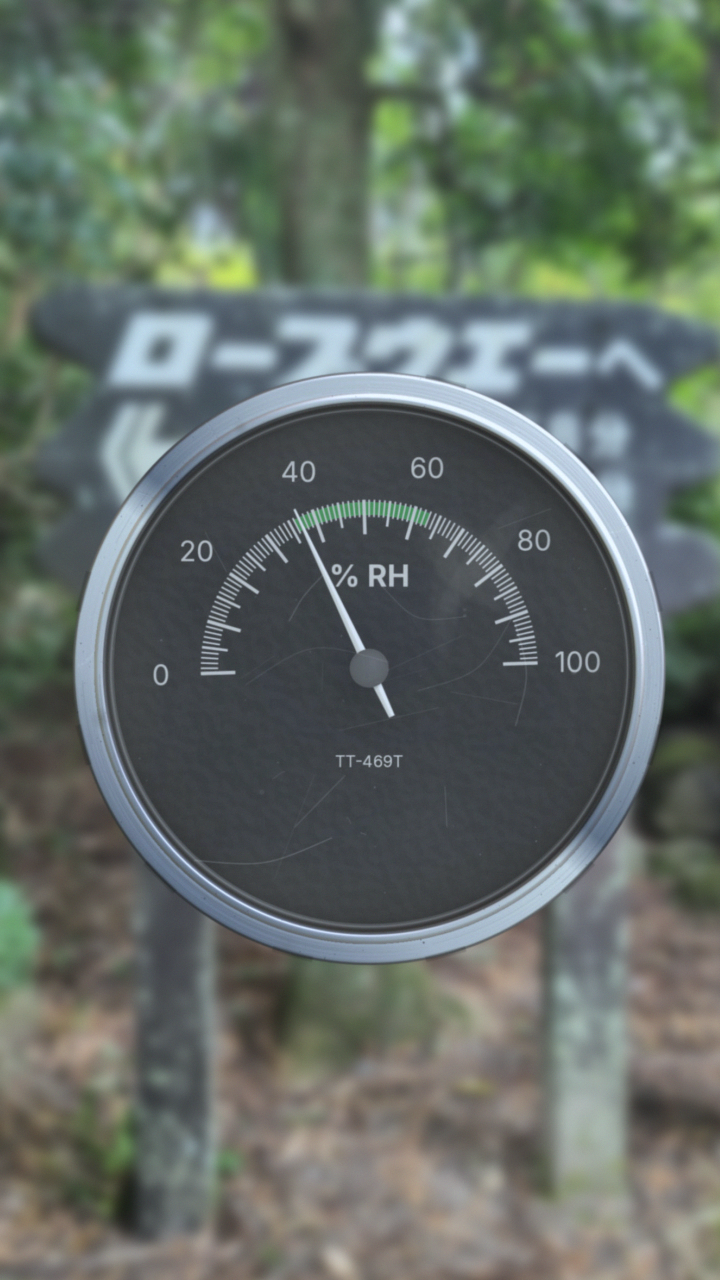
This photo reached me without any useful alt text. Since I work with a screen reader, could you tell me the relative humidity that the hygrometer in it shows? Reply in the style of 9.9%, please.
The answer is 37%
